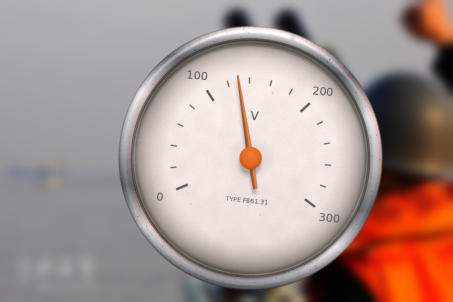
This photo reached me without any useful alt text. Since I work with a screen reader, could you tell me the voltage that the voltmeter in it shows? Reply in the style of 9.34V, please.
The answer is 130V
